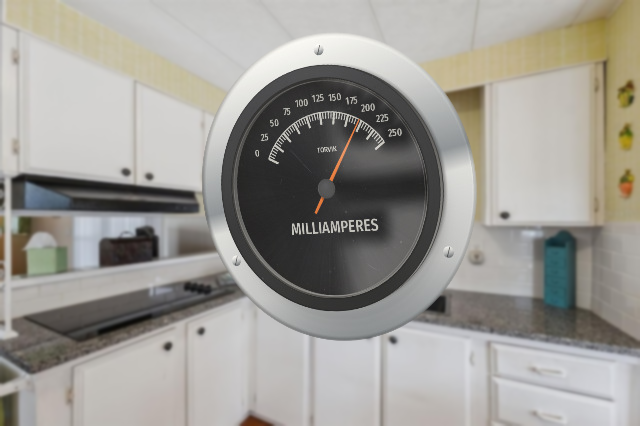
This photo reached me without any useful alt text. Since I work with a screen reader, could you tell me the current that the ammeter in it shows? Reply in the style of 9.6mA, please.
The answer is 200mA
